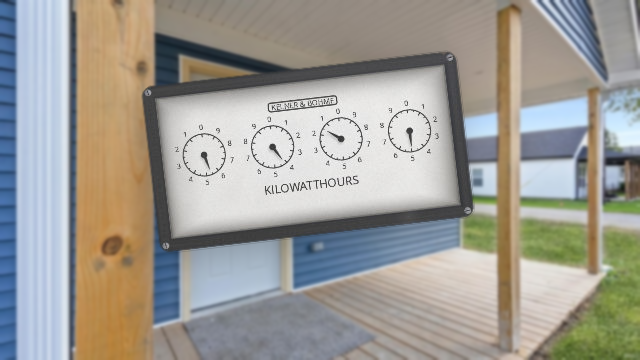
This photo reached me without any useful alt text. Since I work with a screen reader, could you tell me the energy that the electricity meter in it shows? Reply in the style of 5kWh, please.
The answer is 5415kWh
